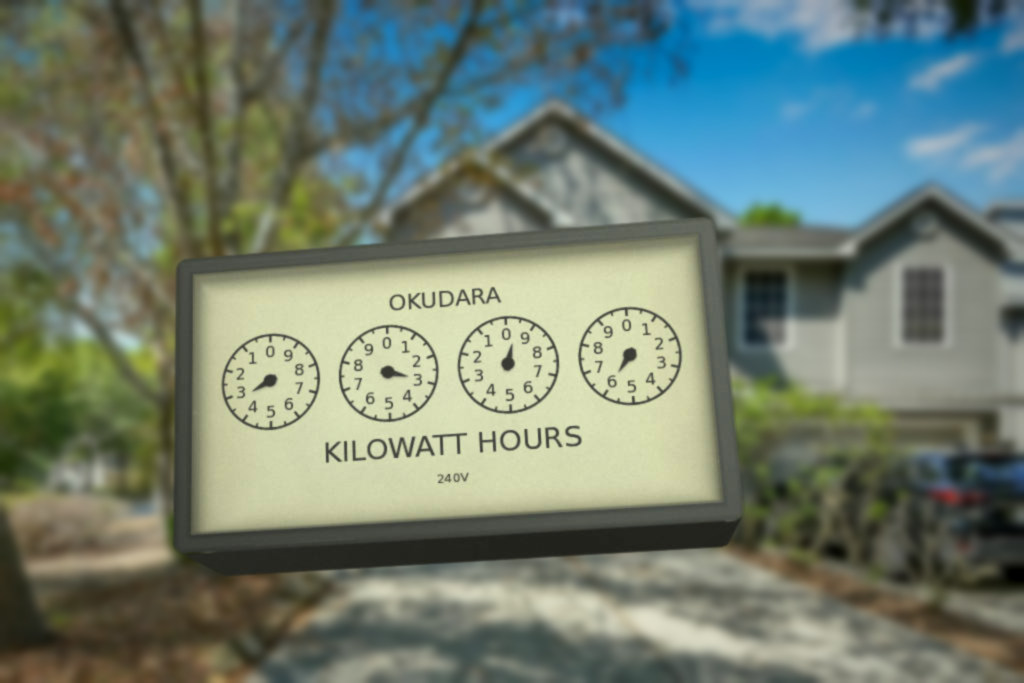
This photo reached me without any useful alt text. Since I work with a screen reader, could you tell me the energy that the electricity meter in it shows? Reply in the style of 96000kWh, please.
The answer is 3296kWh
